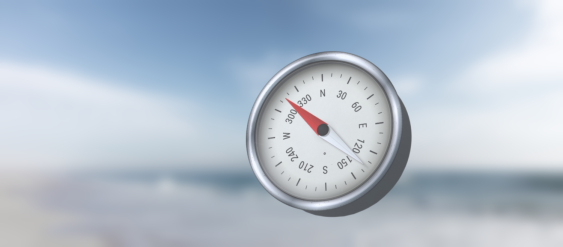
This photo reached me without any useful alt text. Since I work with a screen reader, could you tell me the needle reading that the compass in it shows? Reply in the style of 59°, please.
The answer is 315°
